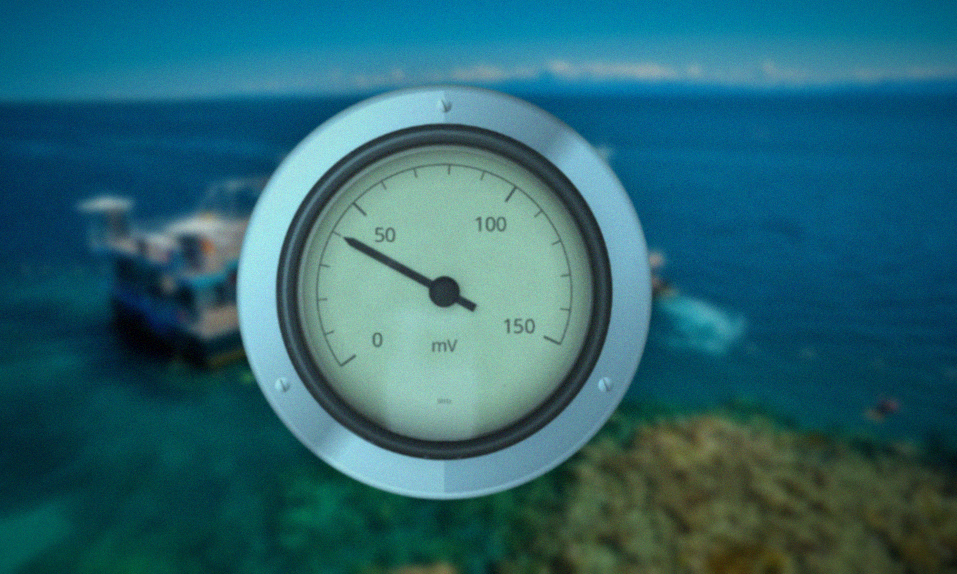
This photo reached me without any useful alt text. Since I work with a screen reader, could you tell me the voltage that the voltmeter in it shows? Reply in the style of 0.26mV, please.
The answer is 40mV
